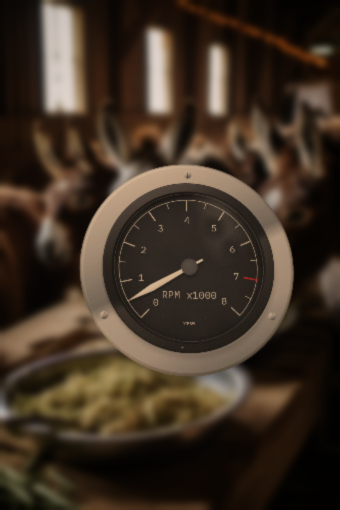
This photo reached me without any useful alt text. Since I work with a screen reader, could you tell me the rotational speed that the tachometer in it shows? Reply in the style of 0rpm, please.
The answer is 500rpm
